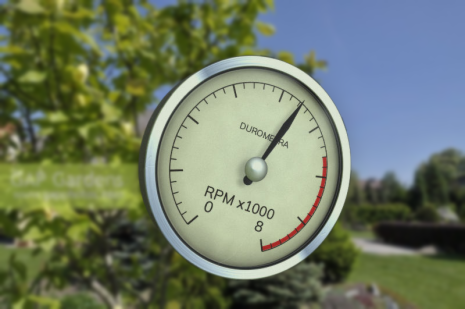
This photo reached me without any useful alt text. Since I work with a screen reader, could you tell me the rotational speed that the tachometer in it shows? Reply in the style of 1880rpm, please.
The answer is 4400rpm
